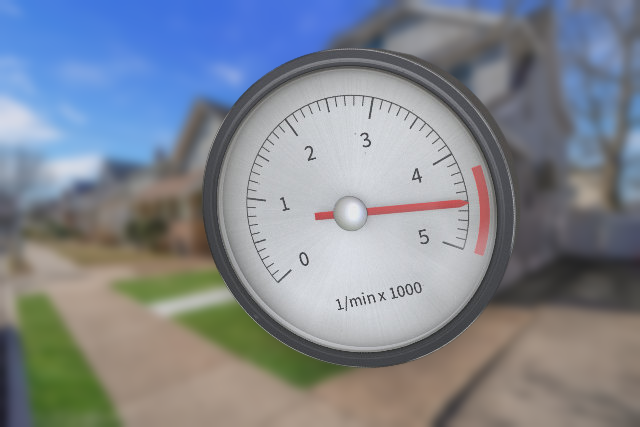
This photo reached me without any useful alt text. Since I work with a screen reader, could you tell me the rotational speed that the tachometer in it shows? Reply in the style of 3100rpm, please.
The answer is 4500rpm
